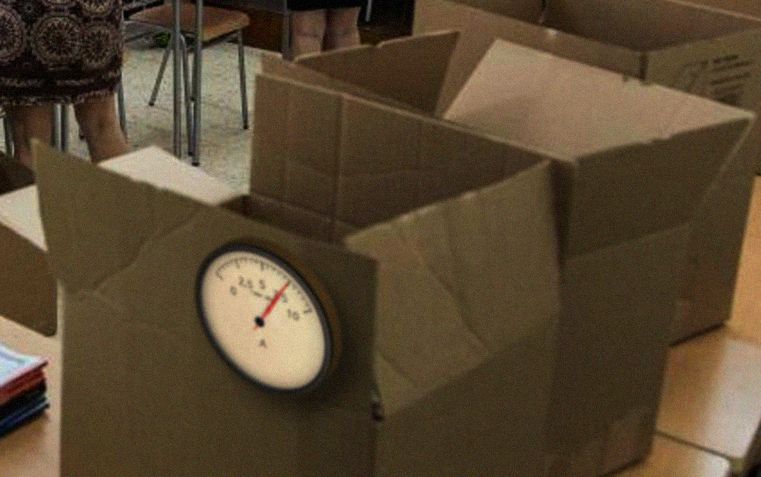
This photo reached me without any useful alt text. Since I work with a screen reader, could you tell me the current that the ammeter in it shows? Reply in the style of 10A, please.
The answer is 7.5A
